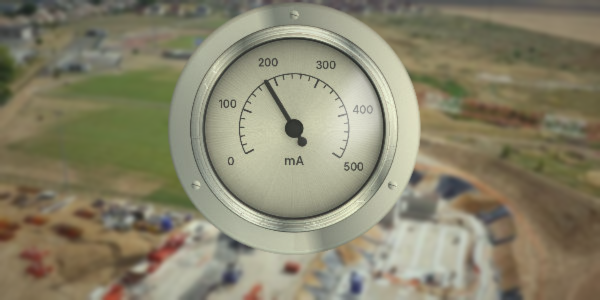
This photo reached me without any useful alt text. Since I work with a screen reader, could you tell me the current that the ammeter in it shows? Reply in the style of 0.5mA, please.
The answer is 180mA
